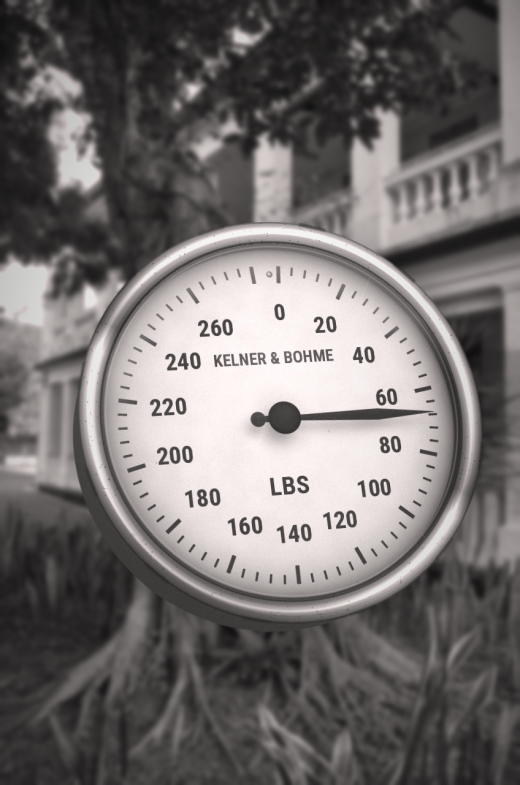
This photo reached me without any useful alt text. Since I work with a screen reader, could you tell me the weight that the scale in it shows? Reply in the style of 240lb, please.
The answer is 68lb
